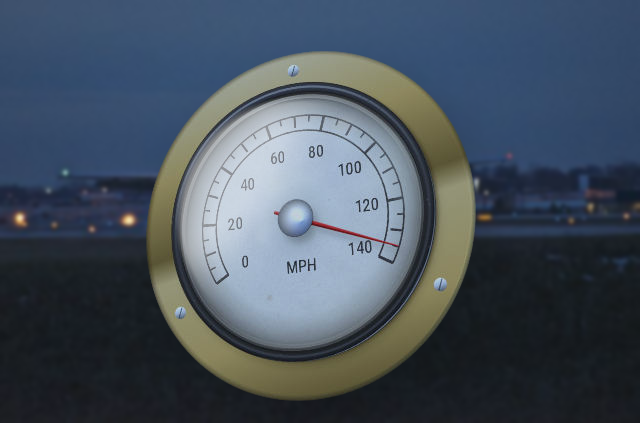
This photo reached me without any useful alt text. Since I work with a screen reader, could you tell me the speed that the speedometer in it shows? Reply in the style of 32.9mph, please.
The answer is 135mph
